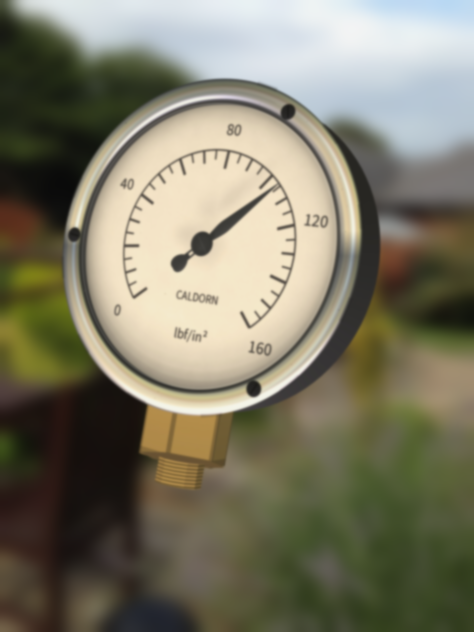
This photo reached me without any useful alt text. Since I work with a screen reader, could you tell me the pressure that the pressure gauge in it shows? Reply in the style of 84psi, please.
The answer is 105psi
